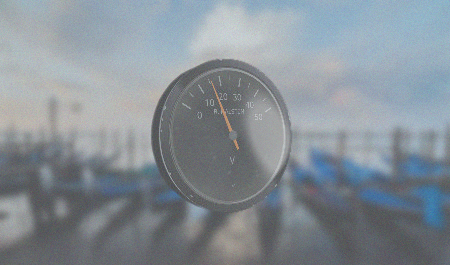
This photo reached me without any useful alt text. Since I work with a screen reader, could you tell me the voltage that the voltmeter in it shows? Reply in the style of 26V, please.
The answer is 15V
